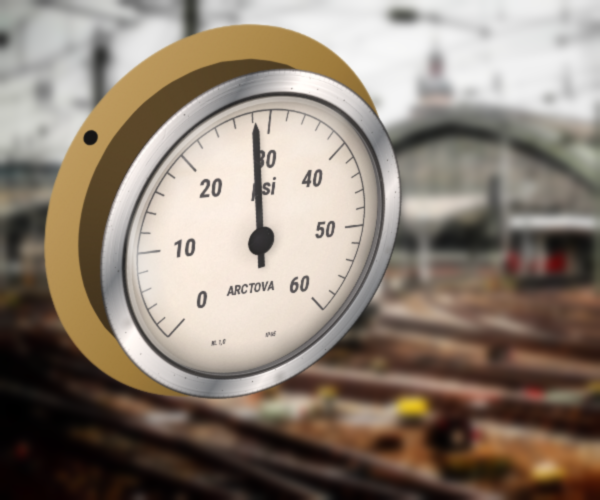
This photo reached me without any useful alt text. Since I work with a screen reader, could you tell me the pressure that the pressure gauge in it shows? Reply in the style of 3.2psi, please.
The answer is 28psi
